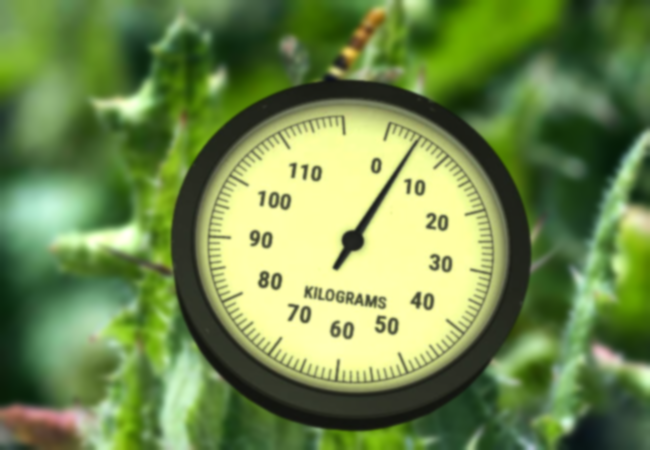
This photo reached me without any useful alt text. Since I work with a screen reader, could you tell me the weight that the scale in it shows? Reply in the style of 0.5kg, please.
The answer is 5kg
